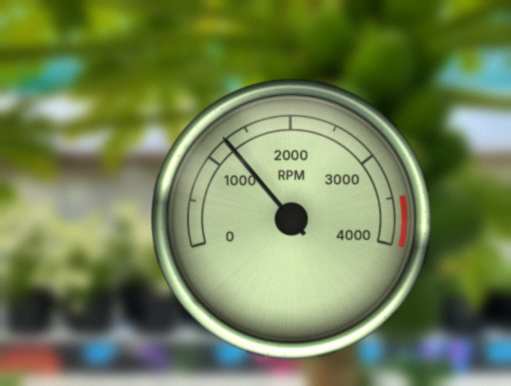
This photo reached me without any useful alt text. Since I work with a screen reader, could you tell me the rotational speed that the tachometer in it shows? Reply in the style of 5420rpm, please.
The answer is 1250rpm
